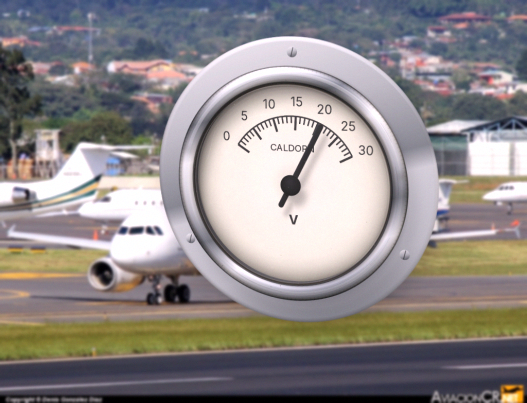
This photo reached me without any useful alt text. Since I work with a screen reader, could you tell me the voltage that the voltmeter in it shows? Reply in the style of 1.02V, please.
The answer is 21V
